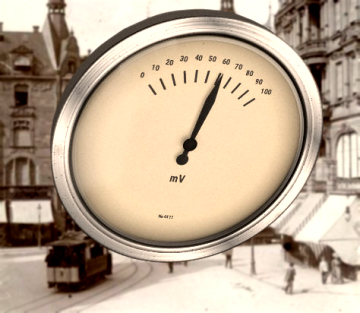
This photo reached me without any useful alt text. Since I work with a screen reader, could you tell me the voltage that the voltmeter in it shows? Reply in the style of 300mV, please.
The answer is 60mV
